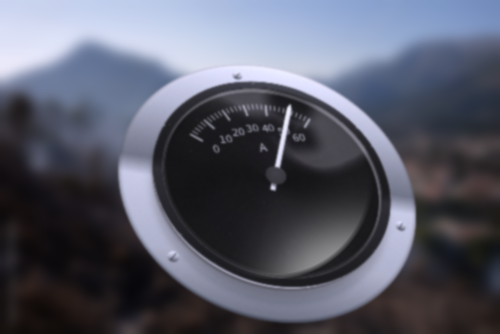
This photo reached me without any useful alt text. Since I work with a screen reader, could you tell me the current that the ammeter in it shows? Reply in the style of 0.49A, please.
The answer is 50A
